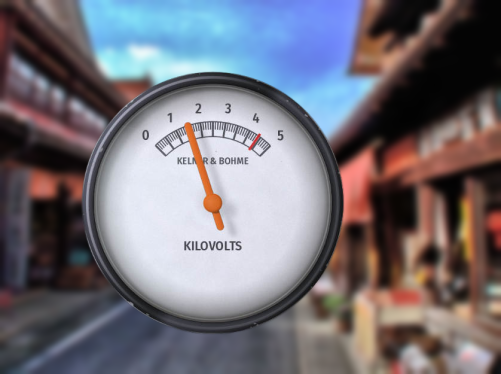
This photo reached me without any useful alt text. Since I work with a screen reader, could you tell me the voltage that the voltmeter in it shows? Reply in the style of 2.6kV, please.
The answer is 1.5kV
